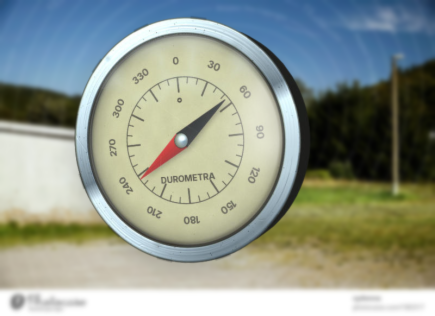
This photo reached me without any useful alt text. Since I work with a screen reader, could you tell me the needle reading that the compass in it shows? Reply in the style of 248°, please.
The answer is 235°
